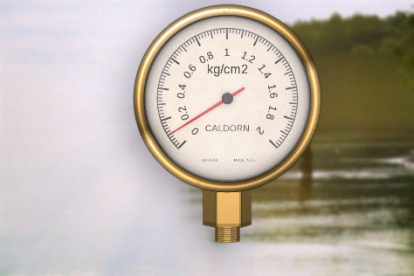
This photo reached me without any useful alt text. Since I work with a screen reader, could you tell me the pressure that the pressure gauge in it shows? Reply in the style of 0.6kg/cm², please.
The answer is 0.1kg/cm²
